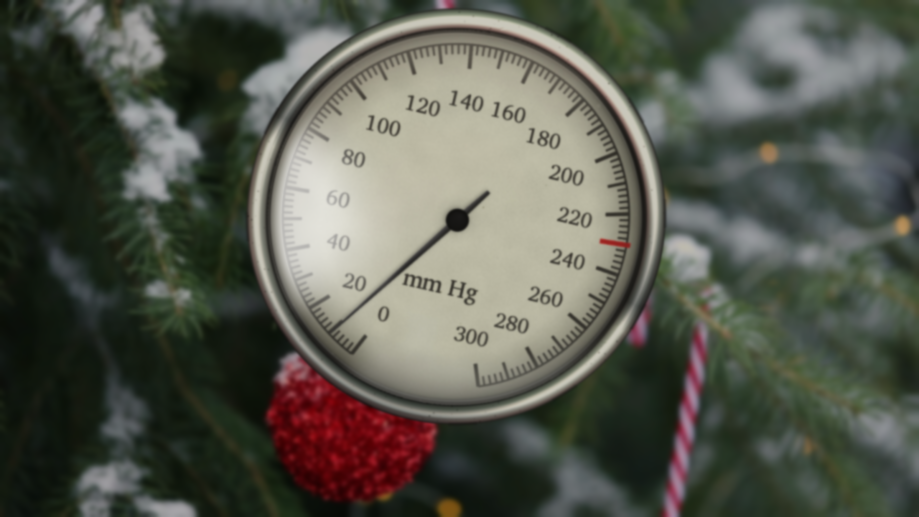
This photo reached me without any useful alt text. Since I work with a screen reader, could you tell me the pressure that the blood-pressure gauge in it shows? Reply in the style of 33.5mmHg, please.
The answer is 10mmHg
